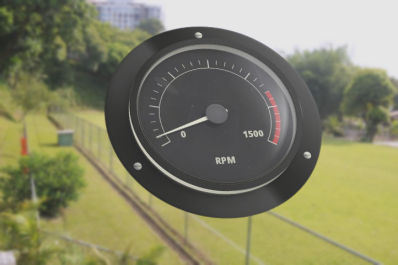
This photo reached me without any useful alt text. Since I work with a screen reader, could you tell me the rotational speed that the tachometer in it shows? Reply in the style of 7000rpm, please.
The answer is 50rpm
